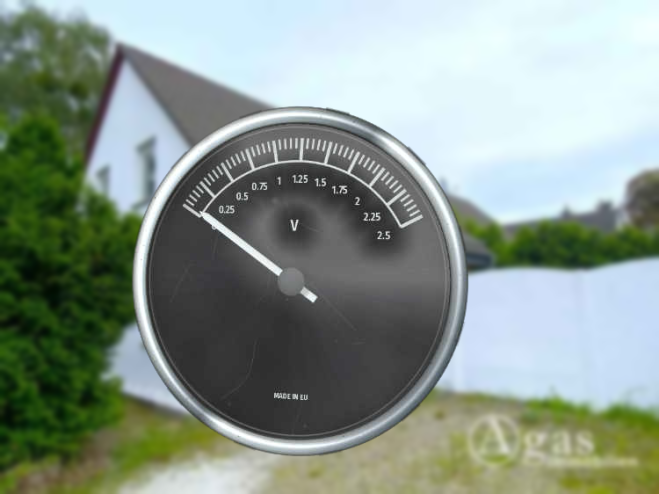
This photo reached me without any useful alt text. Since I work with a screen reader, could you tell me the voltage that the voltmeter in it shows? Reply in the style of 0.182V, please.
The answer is 0.05V
